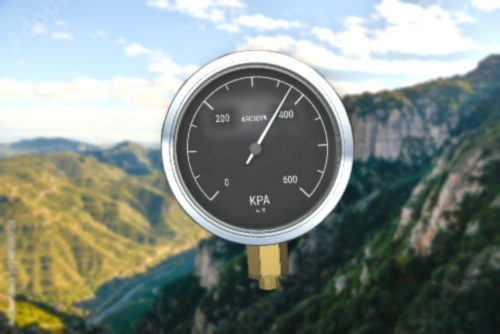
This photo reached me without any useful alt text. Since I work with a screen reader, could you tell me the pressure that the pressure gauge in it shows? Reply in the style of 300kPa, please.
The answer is 375kPa
